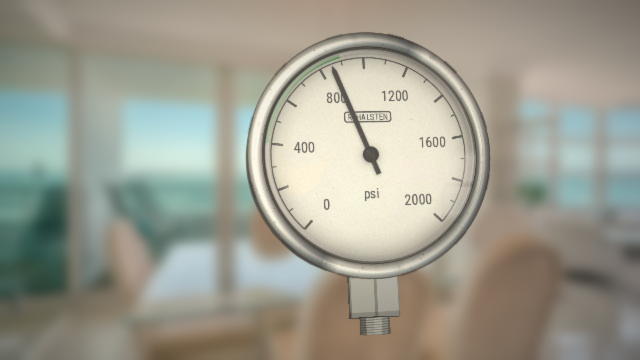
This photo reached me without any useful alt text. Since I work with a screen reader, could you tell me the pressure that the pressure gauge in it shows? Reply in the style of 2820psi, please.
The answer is 850psi
